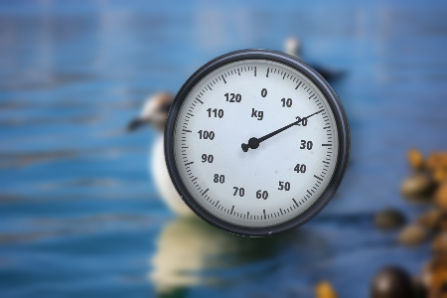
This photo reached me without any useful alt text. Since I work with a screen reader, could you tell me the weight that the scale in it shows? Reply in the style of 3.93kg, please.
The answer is 20kg
